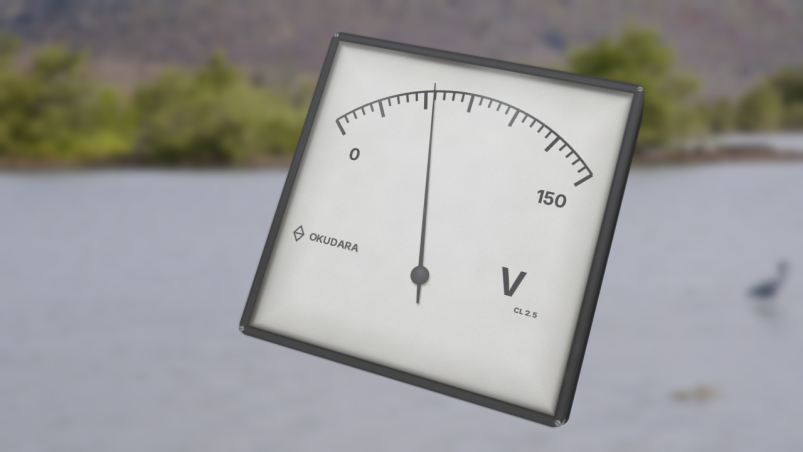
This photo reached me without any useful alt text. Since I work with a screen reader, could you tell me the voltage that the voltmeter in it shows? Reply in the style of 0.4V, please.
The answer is 55V
